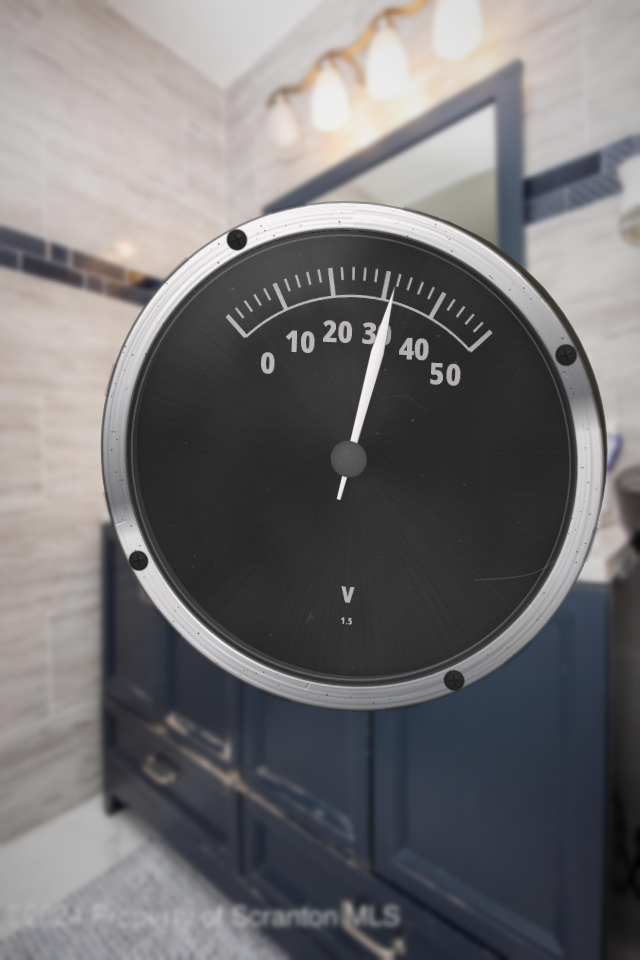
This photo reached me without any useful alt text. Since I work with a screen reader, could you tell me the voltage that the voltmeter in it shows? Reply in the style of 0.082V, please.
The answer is 32V
